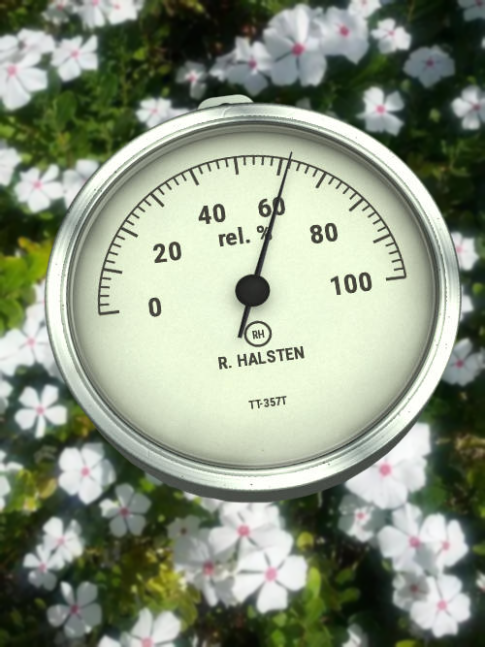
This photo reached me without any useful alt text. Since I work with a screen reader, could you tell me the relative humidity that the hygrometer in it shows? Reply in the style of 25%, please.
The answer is 62%
